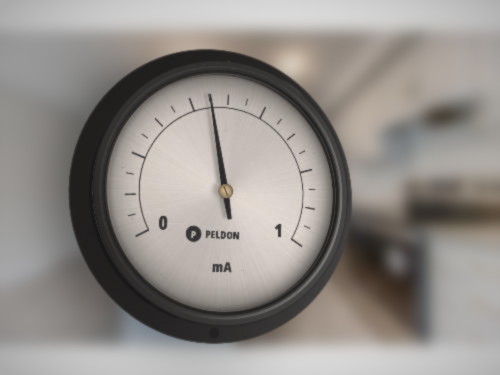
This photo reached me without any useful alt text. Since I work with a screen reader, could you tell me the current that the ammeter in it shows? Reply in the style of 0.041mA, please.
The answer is 0.45mA
